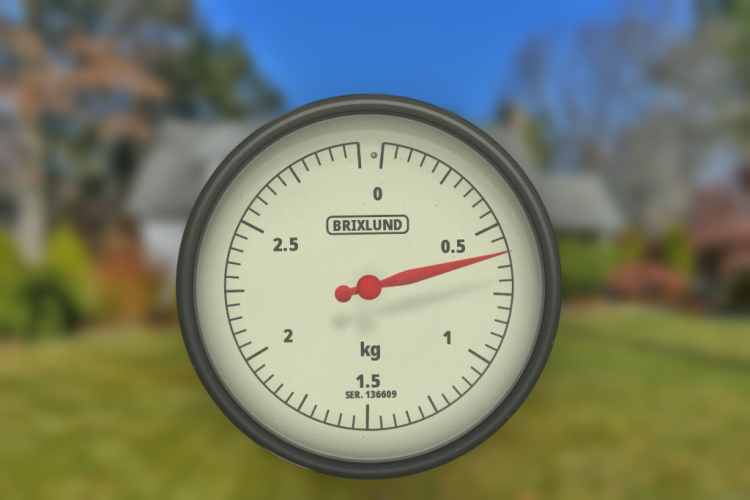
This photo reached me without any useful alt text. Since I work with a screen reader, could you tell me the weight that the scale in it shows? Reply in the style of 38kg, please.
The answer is 0.6kg
